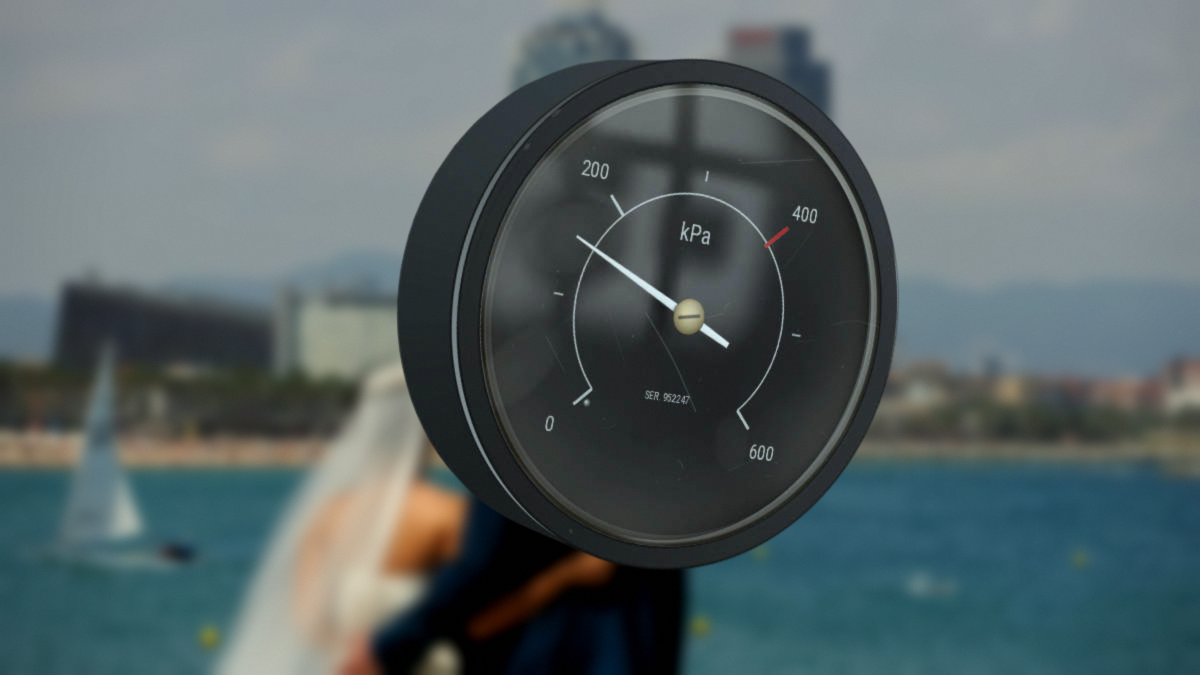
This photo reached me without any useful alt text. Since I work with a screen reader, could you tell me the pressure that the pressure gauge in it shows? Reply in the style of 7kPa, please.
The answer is 150kPa
